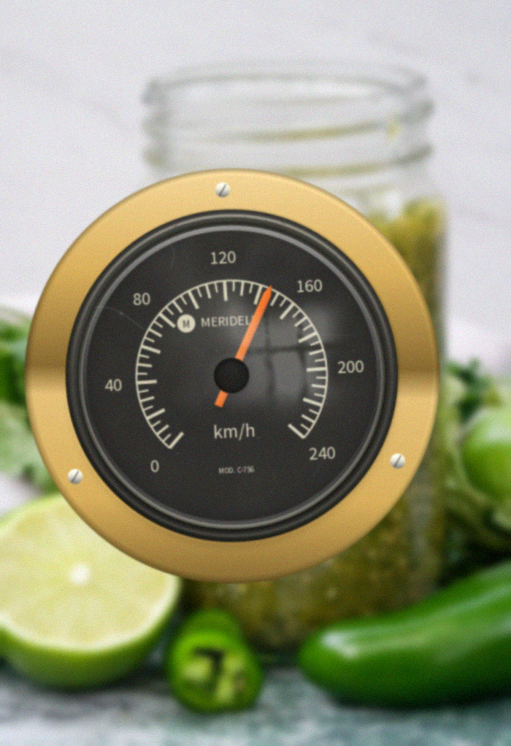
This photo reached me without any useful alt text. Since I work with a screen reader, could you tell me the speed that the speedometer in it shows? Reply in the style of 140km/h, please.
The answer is 145km/h
